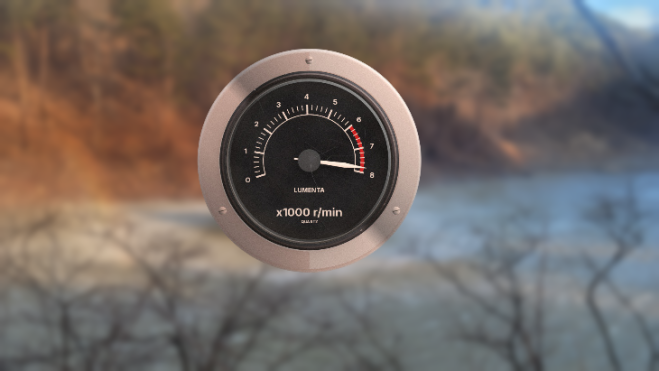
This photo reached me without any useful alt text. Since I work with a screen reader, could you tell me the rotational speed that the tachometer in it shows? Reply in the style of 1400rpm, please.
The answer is 7800rpm
